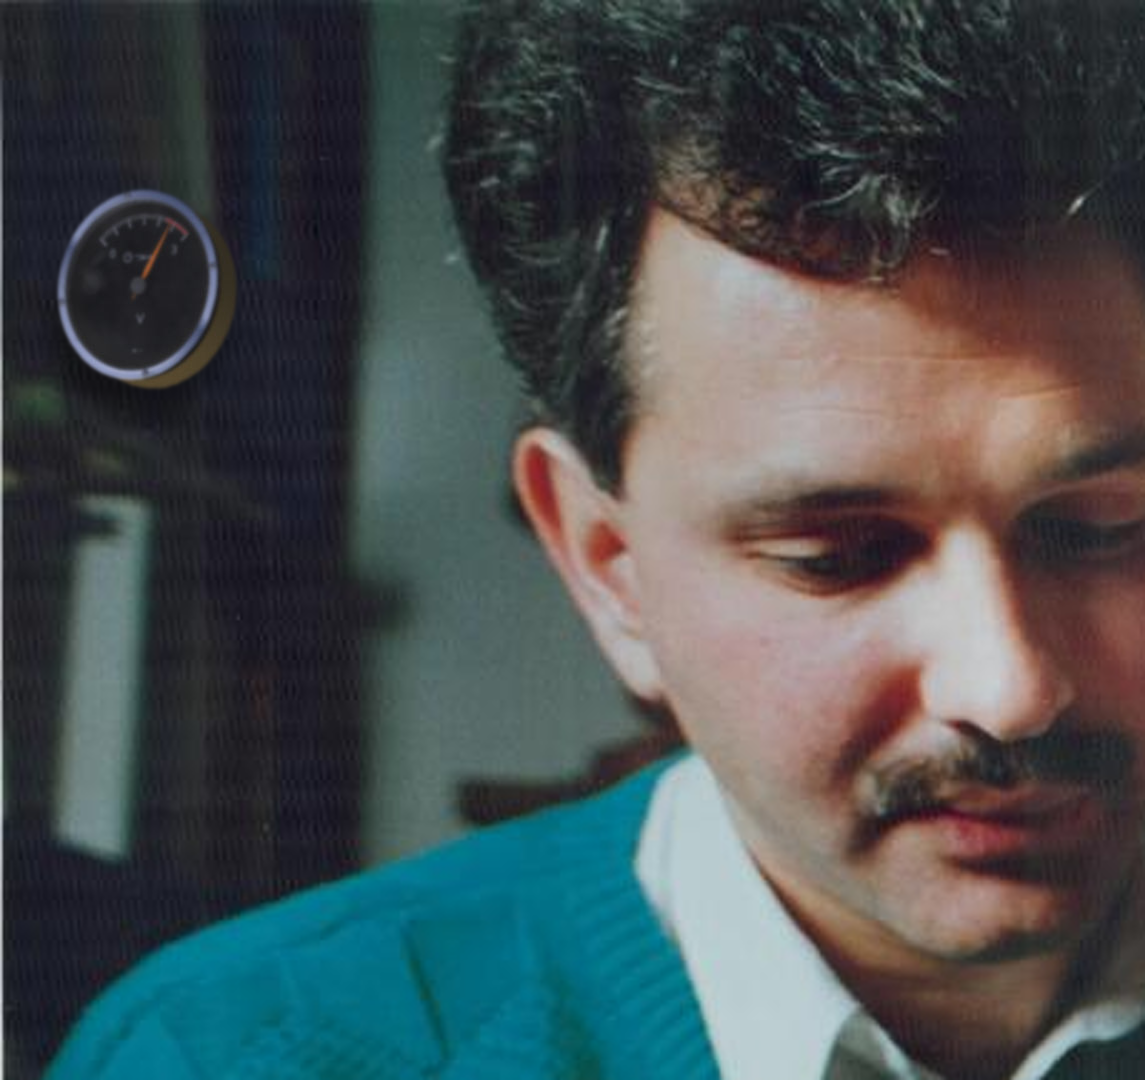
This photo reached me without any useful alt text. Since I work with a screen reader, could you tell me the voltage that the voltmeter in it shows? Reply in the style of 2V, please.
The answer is 2.5V
